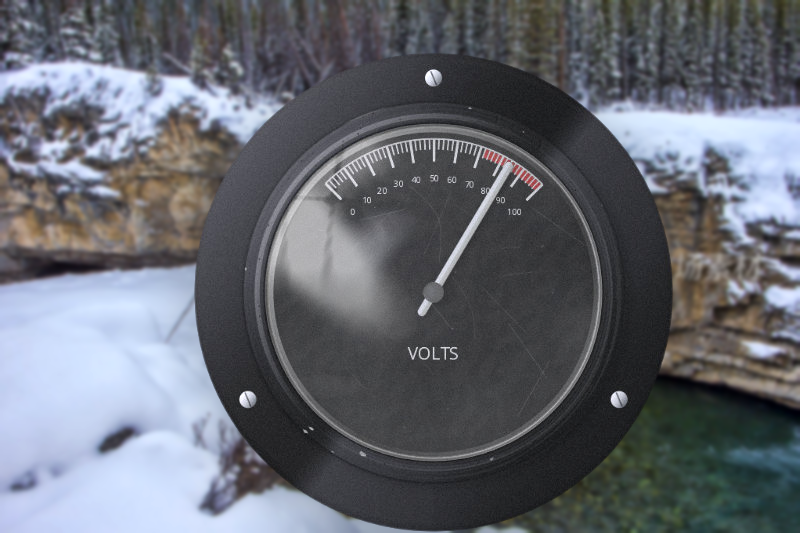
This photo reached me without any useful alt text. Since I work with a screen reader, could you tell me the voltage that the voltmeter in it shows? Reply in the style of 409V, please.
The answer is 84V
